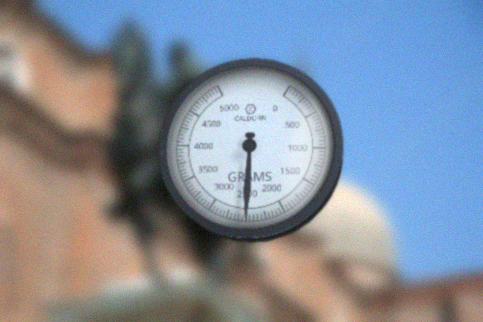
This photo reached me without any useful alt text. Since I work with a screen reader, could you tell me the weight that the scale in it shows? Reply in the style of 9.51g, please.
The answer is 2500g
